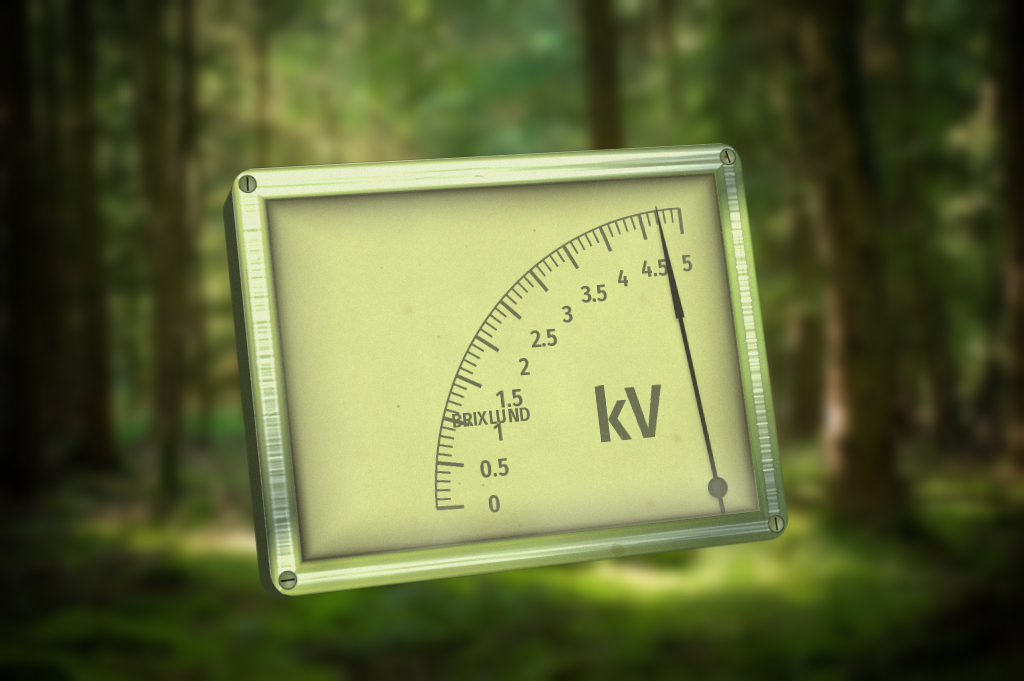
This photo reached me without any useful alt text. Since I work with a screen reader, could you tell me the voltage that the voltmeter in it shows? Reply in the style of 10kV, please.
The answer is 4.7kV
